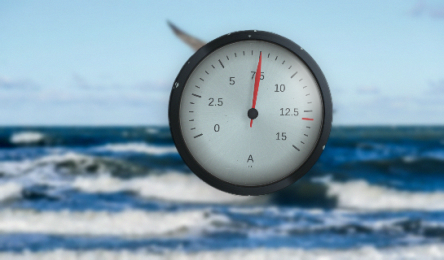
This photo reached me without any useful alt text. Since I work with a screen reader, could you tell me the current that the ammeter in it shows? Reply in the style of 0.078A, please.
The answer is 7.5A
